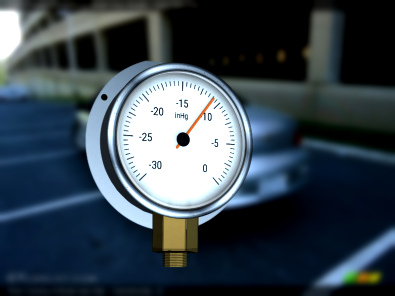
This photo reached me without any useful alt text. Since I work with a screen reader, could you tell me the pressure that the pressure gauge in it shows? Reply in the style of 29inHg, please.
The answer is -11inHg
